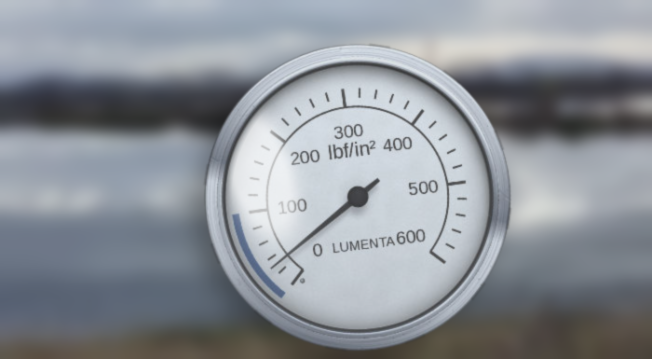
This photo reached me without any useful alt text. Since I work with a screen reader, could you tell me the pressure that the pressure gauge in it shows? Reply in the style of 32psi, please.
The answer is 30psi
